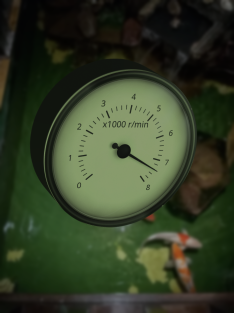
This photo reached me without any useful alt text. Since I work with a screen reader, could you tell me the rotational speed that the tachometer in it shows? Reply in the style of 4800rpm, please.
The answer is 7400rpm
